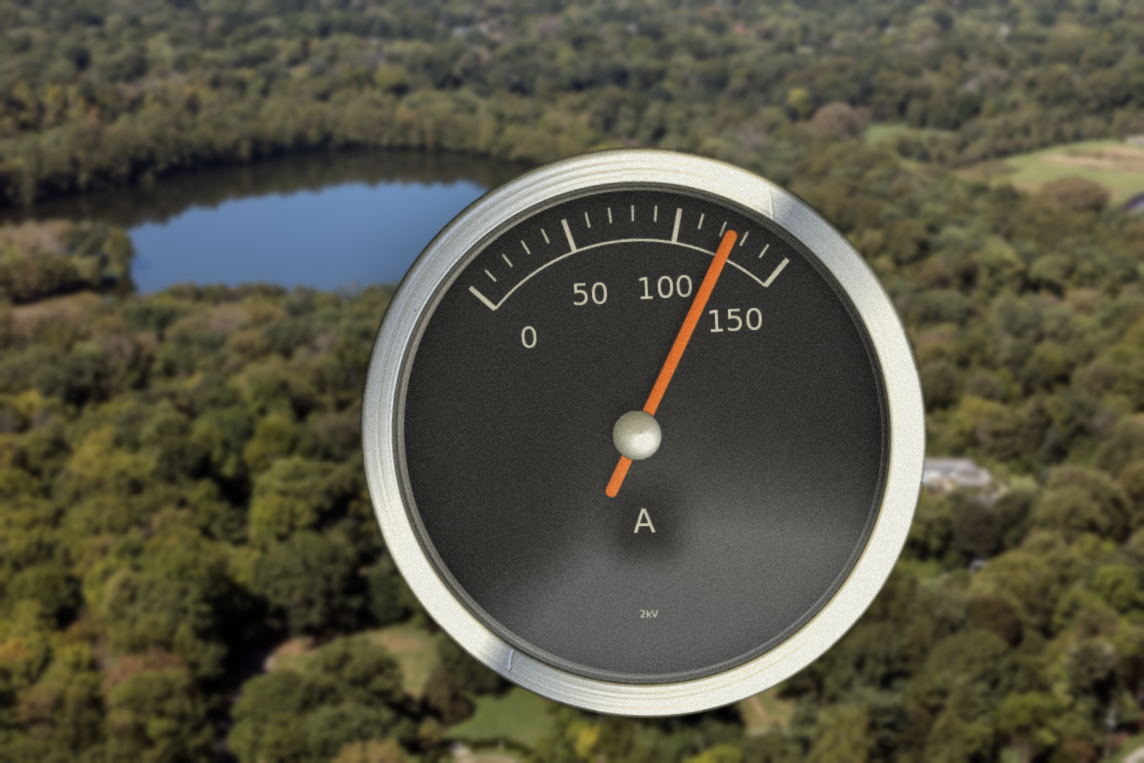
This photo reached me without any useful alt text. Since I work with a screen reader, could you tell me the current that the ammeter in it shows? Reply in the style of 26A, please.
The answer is 125A
